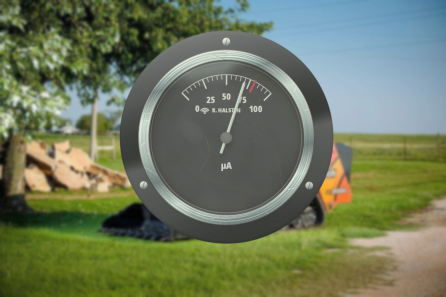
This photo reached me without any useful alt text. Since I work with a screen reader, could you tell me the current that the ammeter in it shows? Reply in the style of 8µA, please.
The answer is 70µA
